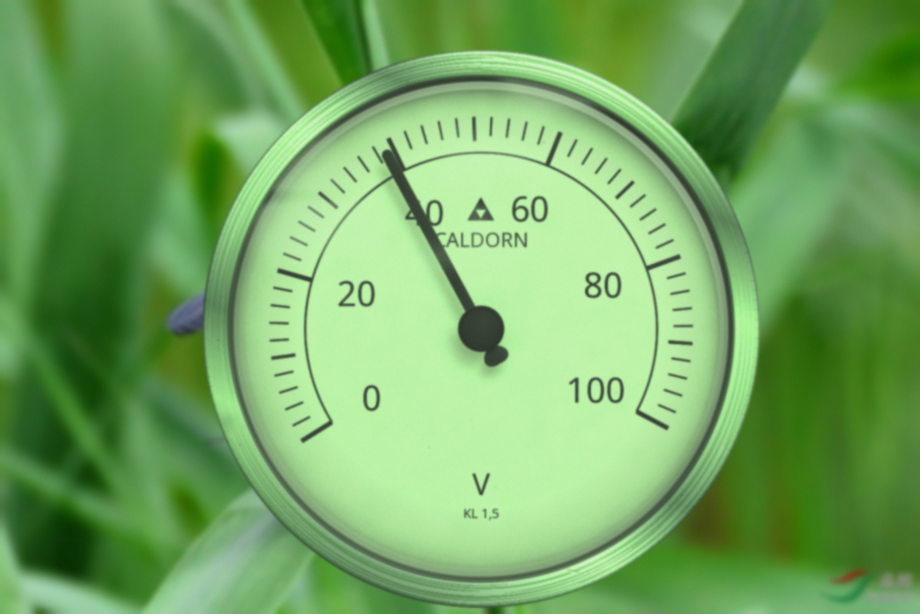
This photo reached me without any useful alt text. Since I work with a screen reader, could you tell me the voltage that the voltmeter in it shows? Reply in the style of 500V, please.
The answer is 39V
